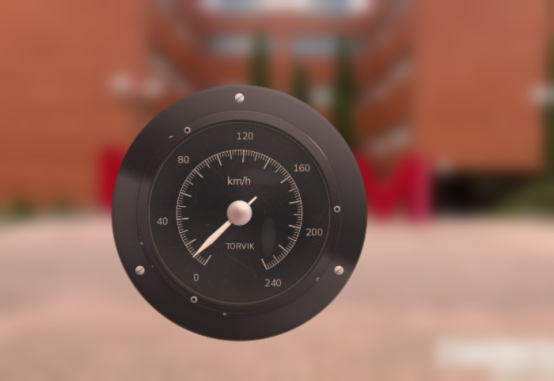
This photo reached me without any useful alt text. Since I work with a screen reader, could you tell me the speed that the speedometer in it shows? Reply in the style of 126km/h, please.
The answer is 10km/h
